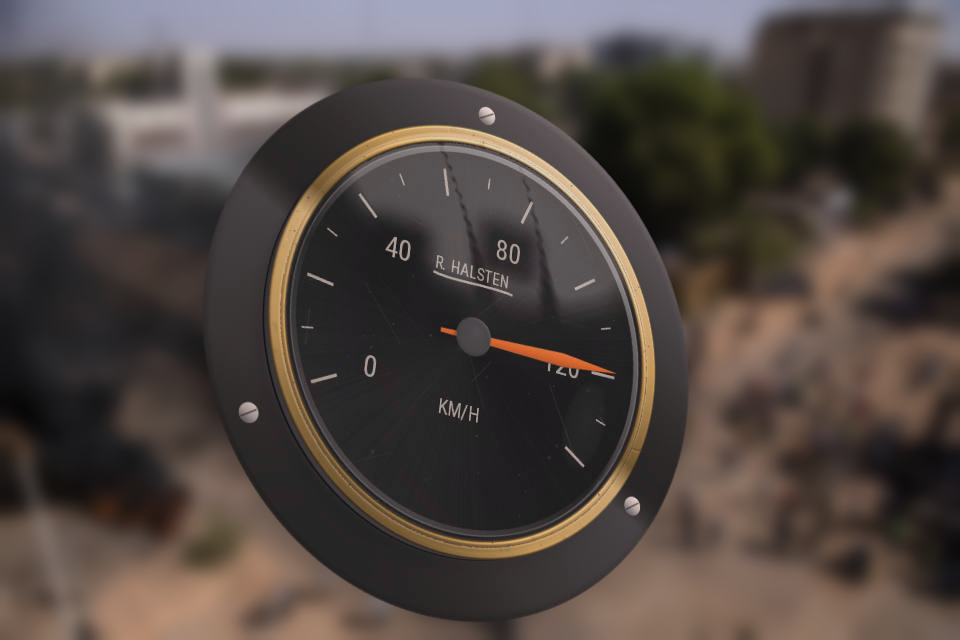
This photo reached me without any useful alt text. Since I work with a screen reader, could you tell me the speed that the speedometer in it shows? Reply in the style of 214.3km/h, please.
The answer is 120km/h
